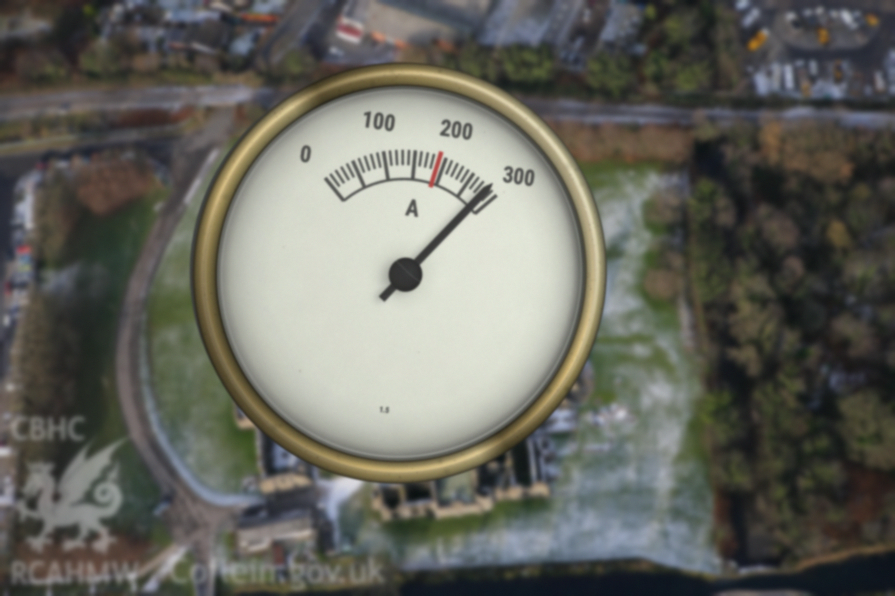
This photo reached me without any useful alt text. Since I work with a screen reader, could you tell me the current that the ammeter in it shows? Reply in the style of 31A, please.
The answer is 280A
